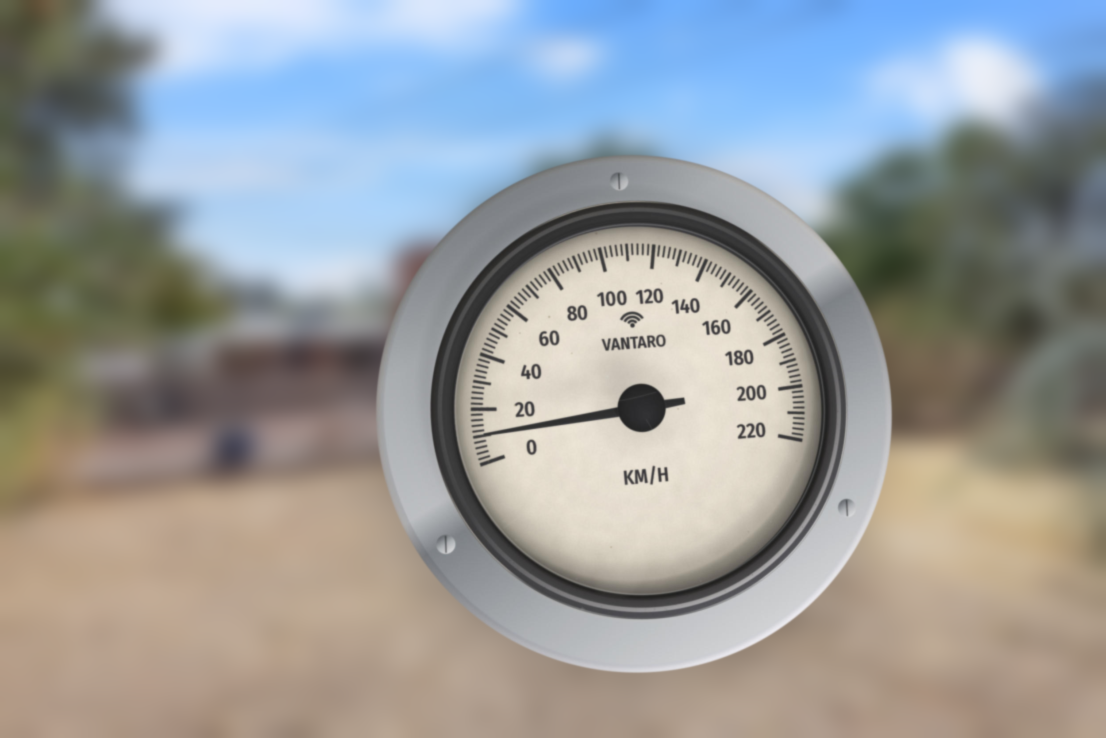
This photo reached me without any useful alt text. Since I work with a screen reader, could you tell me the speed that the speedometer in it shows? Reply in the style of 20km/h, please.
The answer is 10km/h
